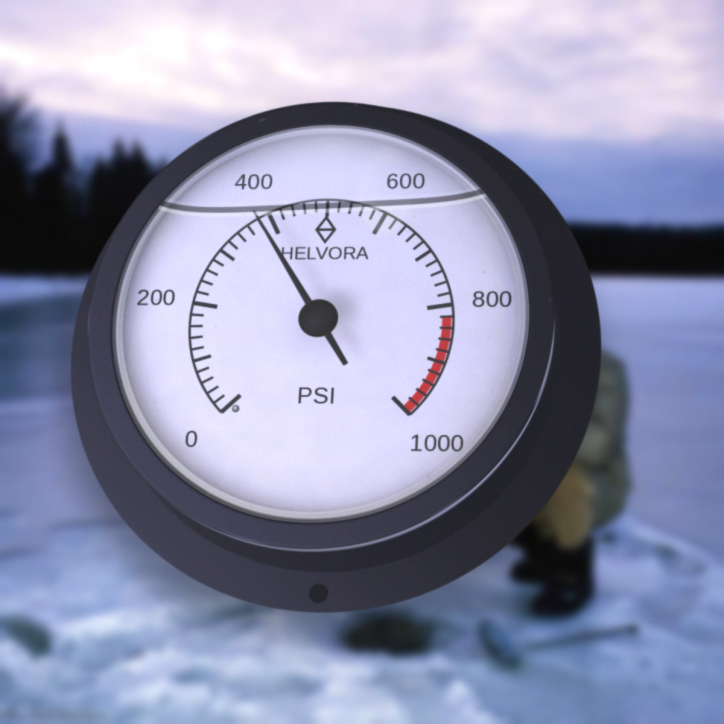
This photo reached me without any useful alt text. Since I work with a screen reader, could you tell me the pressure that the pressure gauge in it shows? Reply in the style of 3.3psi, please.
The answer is 380psi
